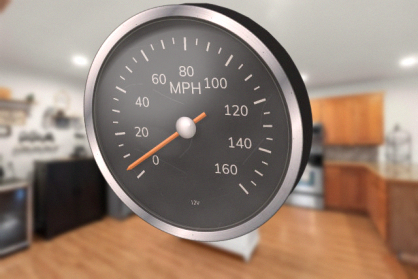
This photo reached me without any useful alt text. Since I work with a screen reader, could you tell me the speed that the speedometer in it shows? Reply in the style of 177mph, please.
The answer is 5mph
